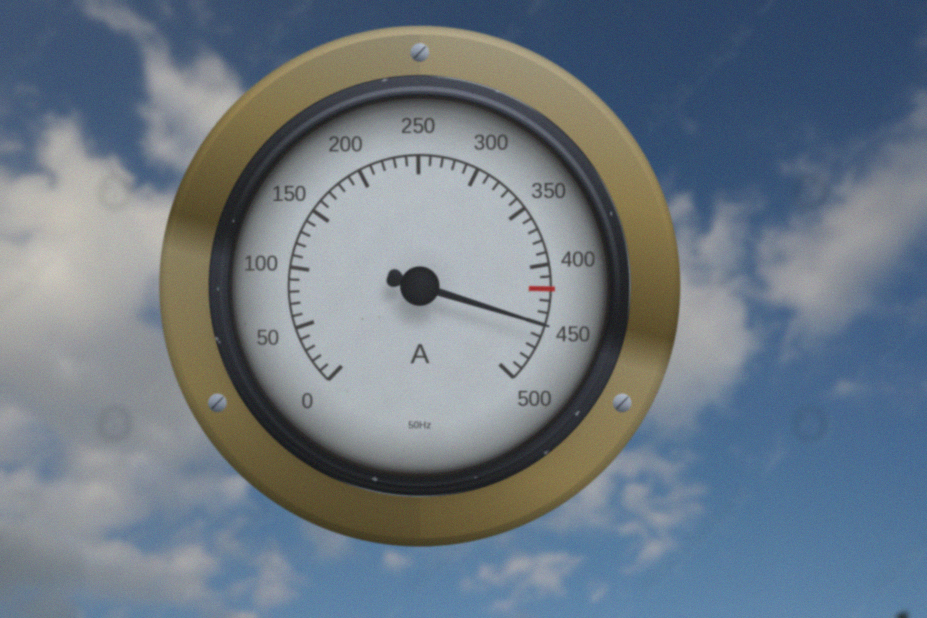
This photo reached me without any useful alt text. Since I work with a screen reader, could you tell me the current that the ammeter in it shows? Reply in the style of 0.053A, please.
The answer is 450A
